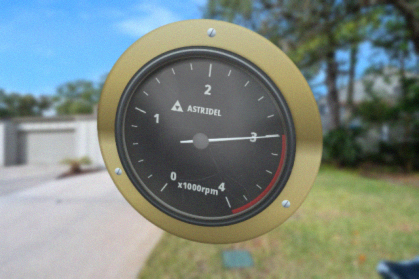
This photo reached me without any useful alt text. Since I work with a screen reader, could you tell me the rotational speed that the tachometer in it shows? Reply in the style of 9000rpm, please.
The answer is 3000rpm
